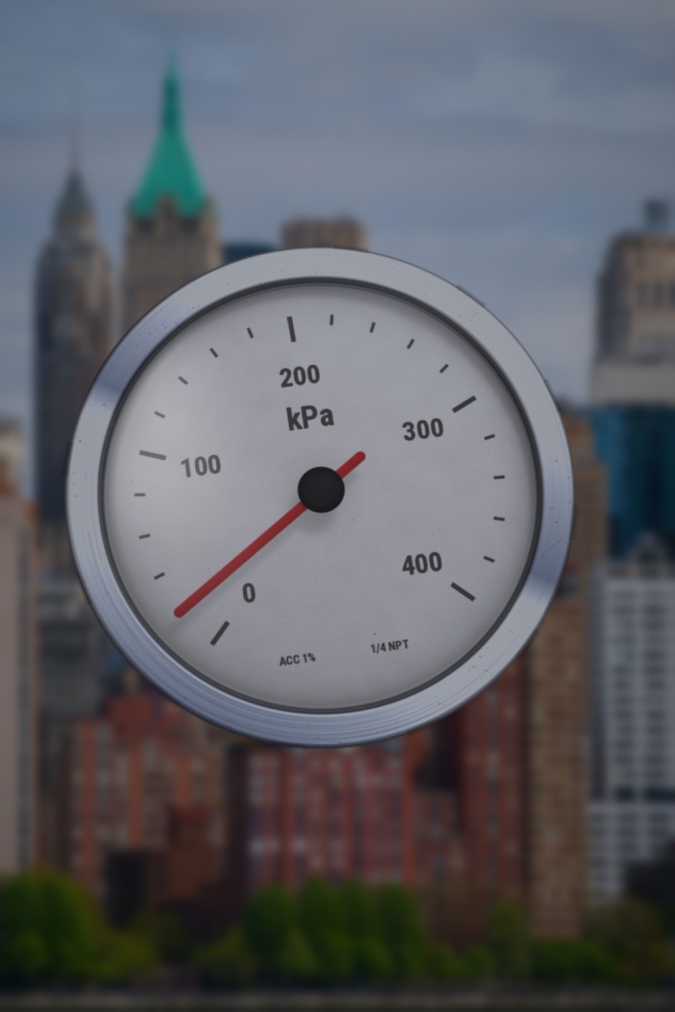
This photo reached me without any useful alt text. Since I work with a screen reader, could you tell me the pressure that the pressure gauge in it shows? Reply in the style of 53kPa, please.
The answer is 20kPa
